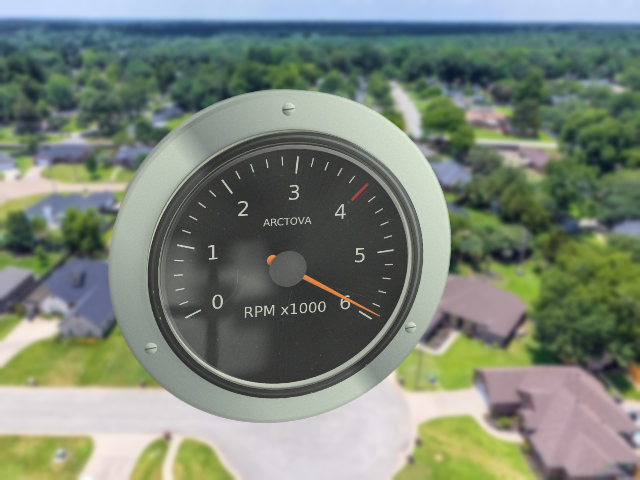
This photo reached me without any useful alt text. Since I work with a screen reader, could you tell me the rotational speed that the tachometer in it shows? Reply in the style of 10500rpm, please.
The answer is 5900rpm
